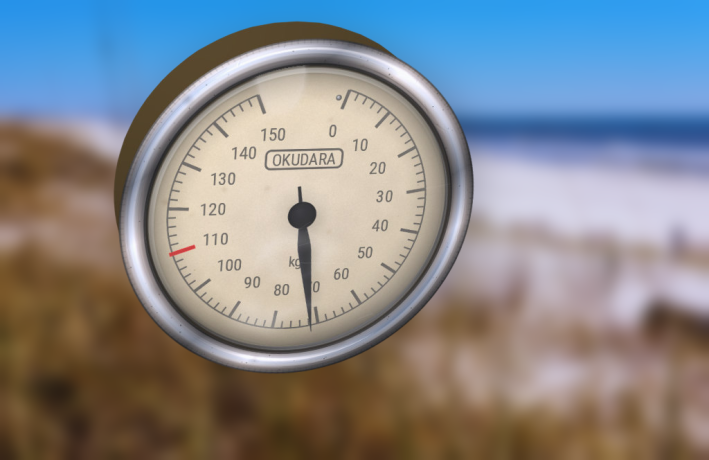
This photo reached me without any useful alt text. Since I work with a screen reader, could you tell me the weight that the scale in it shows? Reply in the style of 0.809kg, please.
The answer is 72kg
